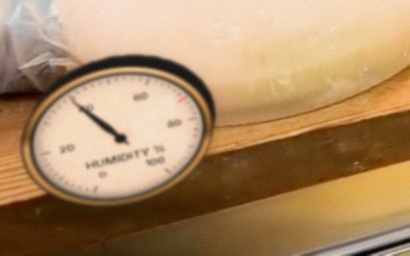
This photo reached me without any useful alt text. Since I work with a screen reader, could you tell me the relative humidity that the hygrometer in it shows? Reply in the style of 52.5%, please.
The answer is 40%
